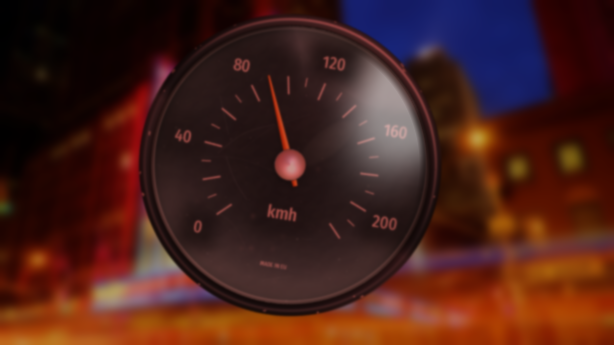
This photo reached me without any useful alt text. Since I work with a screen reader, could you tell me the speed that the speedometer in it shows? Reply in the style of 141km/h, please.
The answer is 90km/h
